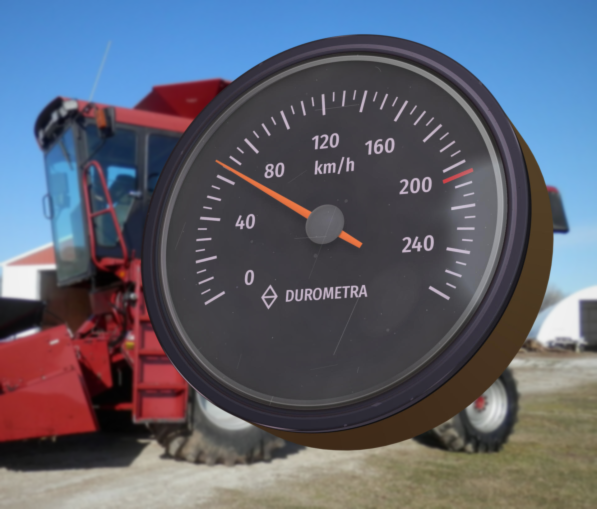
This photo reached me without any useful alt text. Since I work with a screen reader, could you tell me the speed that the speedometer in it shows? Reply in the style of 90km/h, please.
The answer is 65km/h
